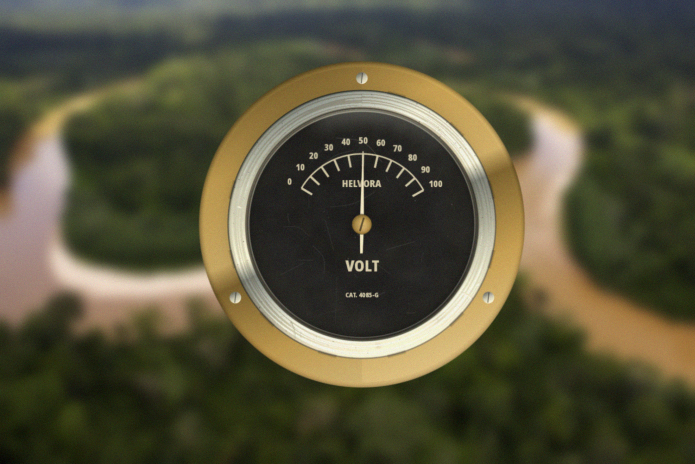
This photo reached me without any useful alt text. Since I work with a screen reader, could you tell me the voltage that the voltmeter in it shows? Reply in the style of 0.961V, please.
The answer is 50V
